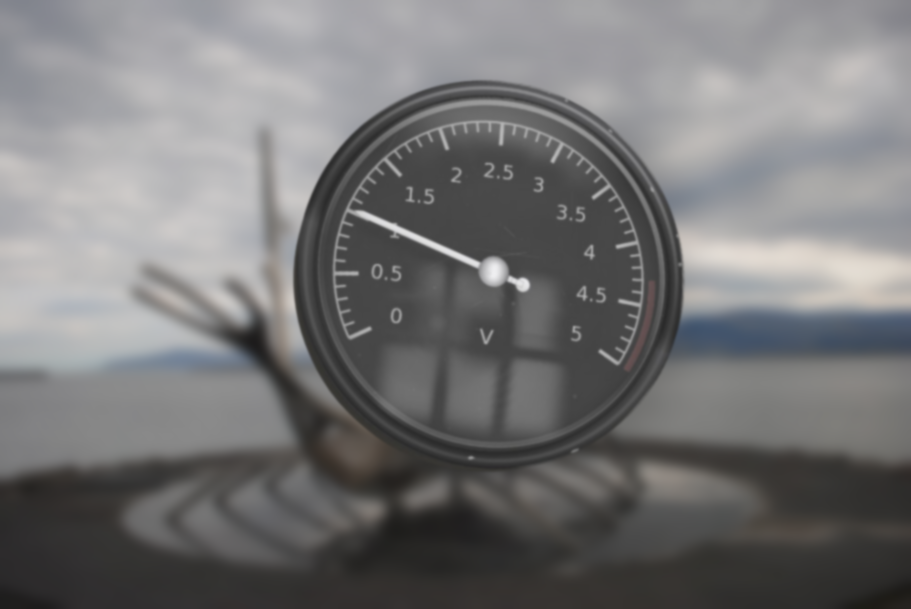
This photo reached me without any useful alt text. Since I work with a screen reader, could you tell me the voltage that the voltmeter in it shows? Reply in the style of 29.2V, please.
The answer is 1V
